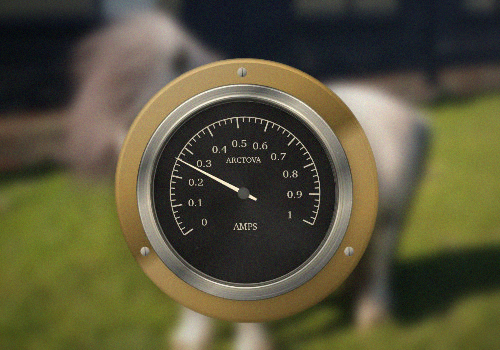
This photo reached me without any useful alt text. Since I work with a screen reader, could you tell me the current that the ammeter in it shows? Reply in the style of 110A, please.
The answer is 0.26A
